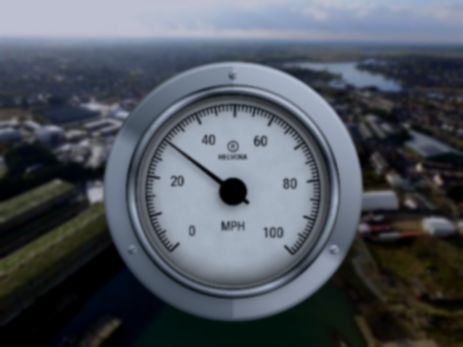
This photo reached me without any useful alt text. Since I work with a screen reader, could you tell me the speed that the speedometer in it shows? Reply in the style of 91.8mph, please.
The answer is 30mph
